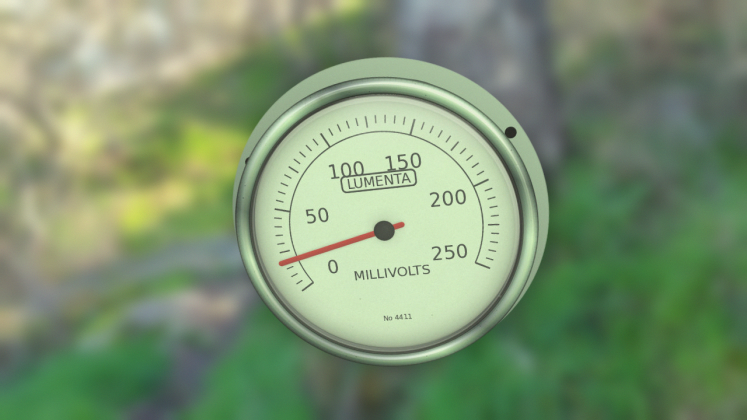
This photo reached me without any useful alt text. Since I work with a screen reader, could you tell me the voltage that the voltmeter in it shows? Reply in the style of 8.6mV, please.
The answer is 20mV
